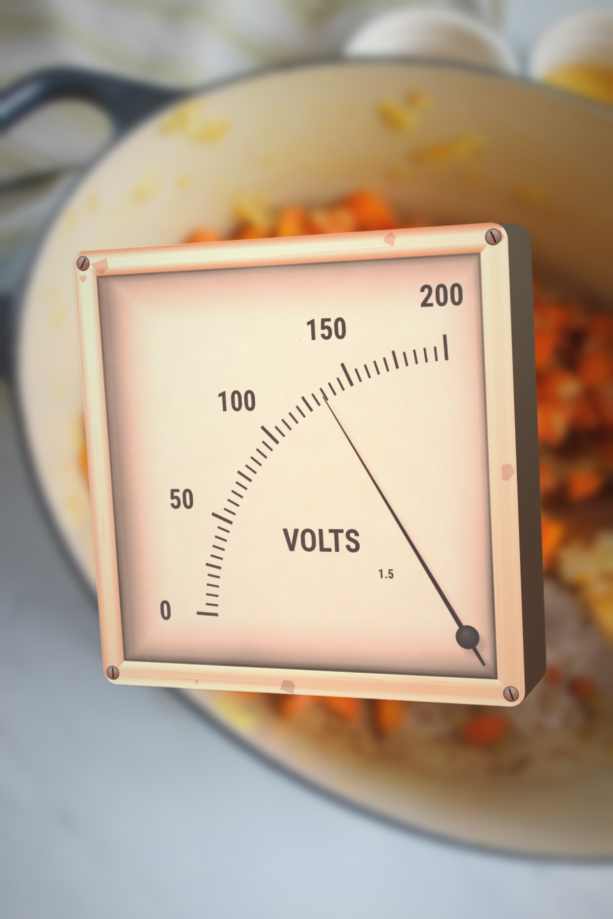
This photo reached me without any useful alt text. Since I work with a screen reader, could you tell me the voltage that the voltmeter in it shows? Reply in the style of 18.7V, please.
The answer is 135V
